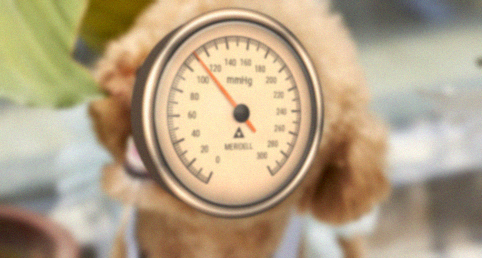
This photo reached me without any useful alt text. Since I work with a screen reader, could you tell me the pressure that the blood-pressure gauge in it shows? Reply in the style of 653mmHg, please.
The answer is 110mmHg
